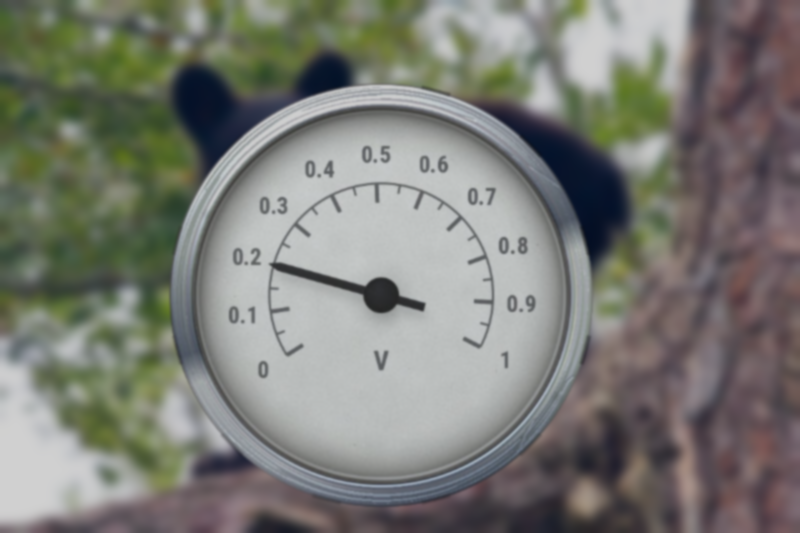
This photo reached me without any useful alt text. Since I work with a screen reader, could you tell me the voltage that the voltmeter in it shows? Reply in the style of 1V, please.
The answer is 0.2V
